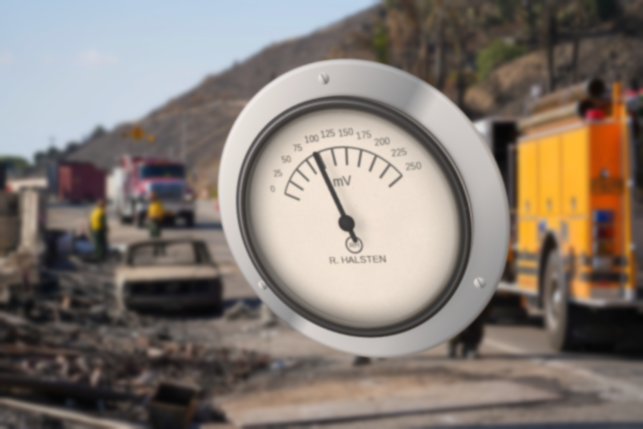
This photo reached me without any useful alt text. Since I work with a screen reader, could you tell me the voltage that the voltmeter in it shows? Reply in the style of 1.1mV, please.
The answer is 100mV
